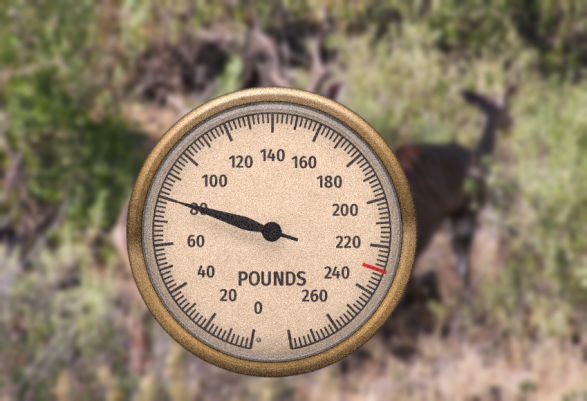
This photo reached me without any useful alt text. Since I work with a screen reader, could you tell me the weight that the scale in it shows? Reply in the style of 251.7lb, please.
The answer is 80lb
